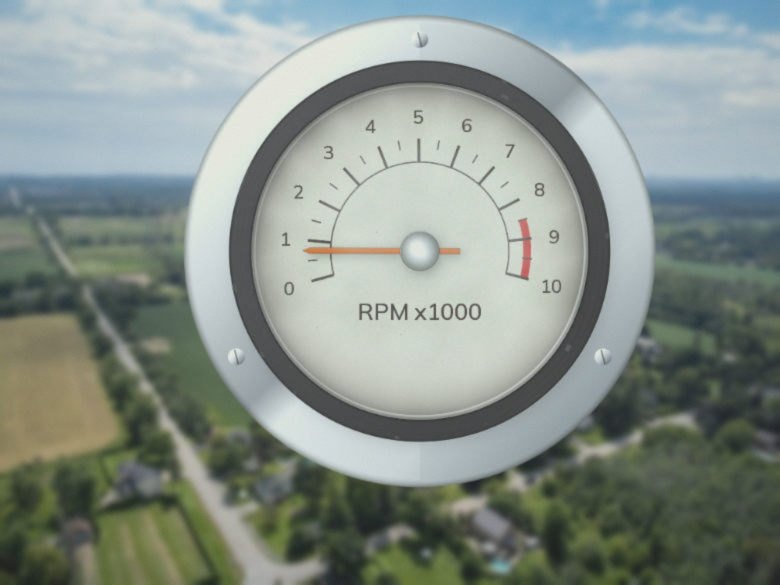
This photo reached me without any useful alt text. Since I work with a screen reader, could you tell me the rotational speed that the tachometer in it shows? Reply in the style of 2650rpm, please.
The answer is 750rpm
